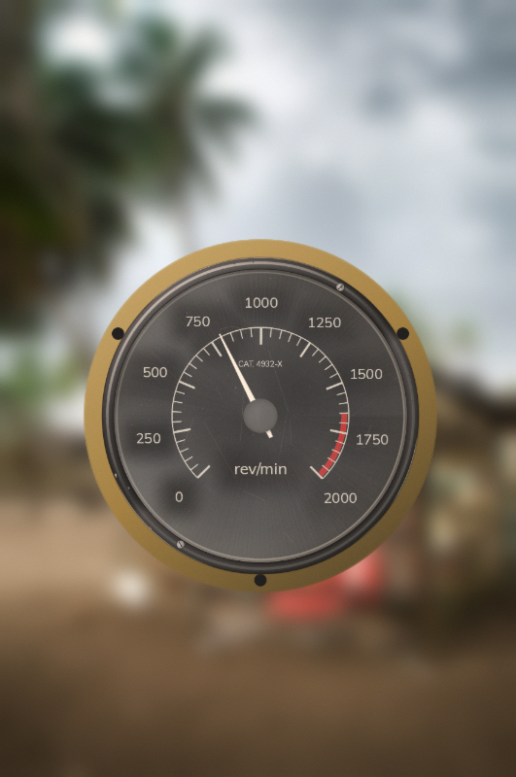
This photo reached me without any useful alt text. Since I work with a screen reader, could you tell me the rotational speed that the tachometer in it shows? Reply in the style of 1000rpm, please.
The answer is 800rpm
